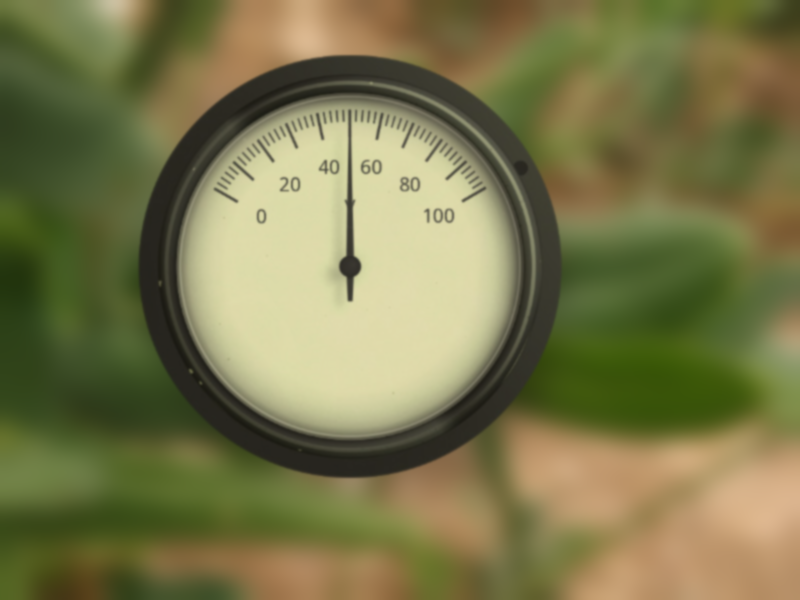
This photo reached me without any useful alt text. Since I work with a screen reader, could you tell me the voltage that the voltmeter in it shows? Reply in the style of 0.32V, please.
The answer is 50V
